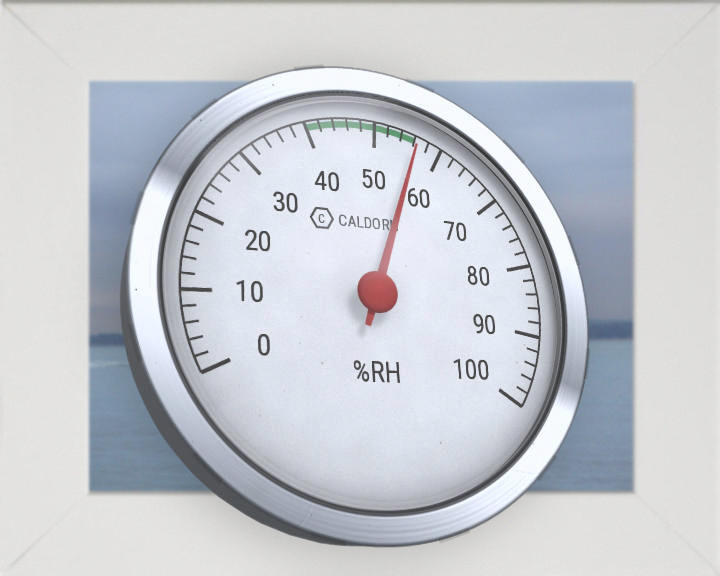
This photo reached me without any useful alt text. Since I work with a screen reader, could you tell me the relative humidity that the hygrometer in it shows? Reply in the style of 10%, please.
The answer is 56%
